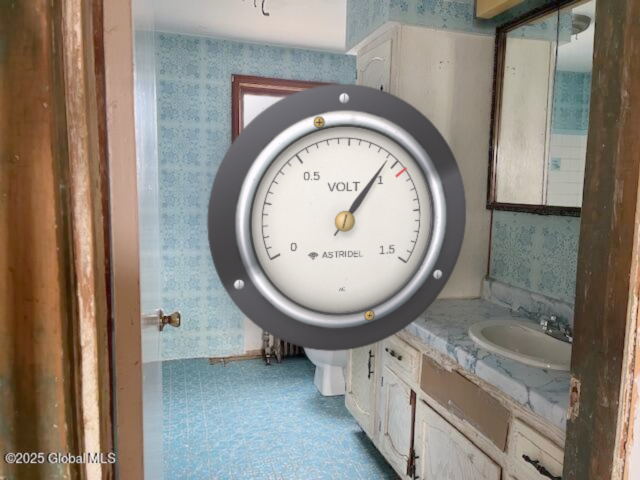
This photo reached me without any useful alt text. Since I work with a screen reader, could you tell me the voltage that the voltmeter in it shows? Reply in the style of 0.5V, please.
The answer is 0.95V
